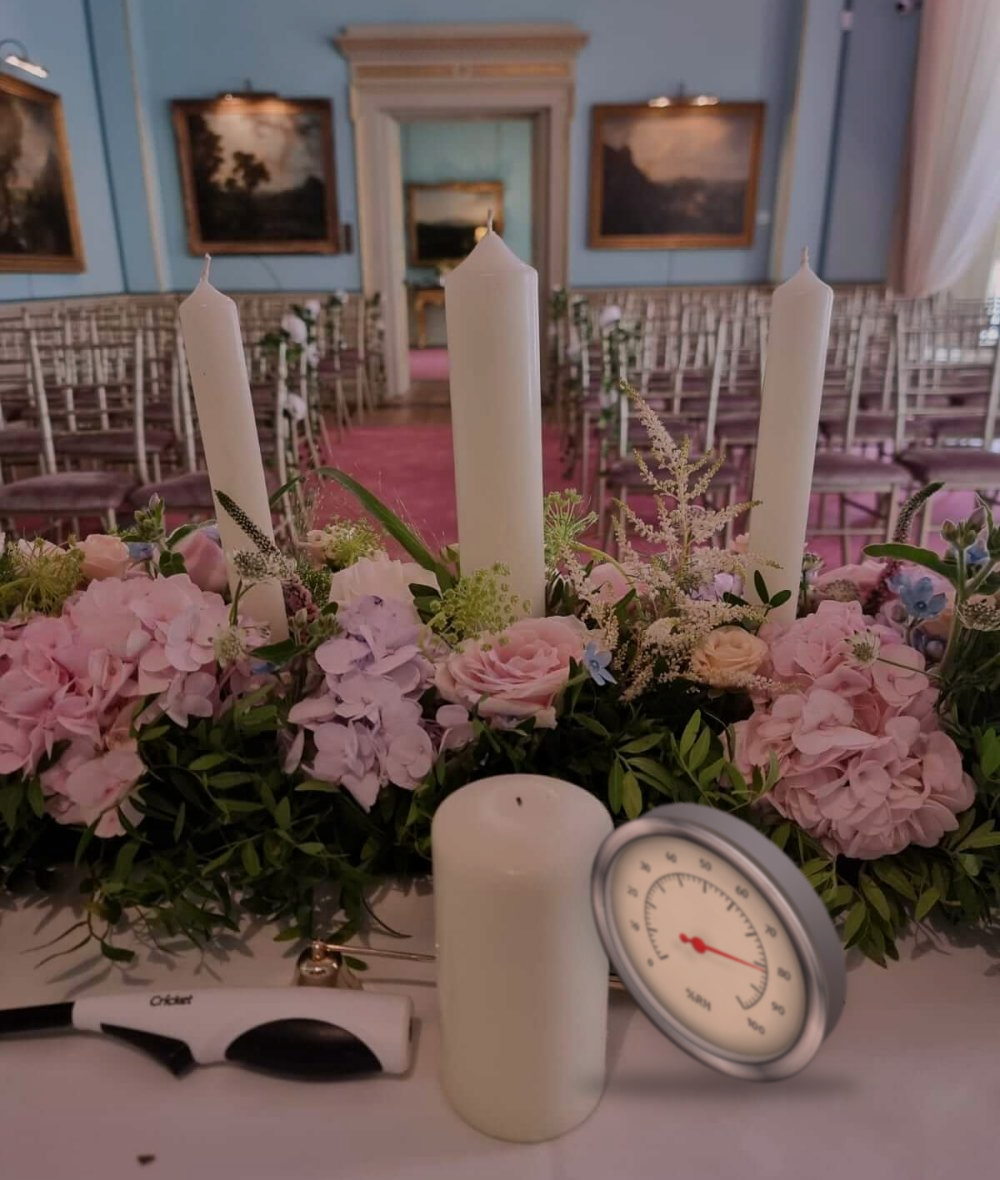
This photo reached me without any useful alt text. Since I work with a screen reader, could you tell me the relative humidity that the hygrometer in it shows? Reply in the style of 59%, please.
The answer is 80%
